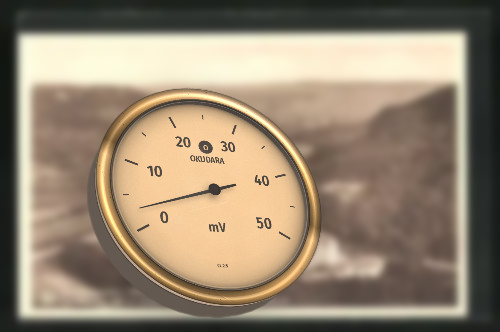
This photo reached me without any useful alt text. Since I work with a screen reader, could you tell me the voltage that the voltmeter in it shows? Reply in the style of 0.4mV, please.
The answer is 2.5mV
